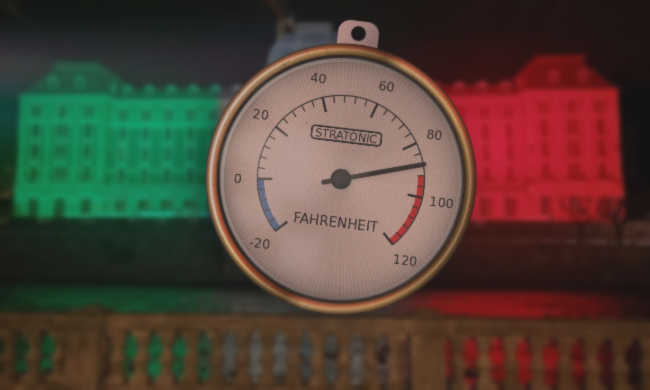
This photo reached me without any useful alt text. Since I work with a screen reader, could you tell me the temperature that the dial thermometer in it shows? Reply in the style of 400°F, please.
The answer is 88°F
